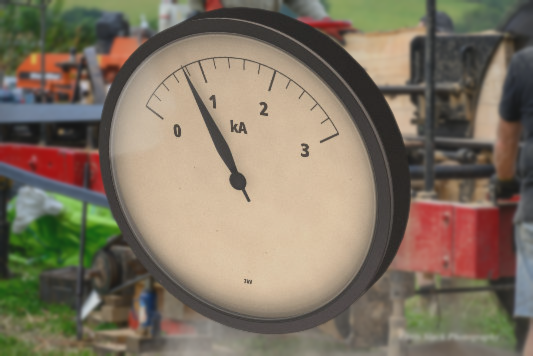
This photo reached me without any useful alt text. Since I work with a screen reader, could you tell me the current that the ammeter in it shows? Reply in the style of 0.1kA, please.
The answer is 0.8kA
